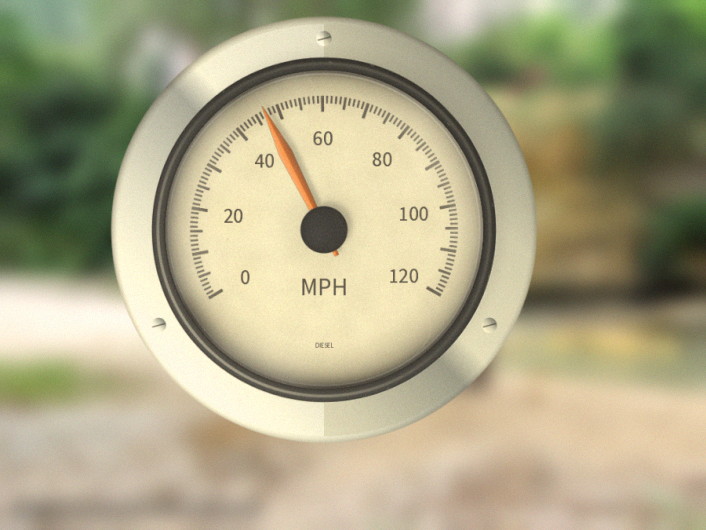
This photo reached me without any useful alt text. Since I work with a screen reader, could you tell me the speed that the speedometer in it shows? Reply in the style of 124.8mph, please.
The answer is 47mph
